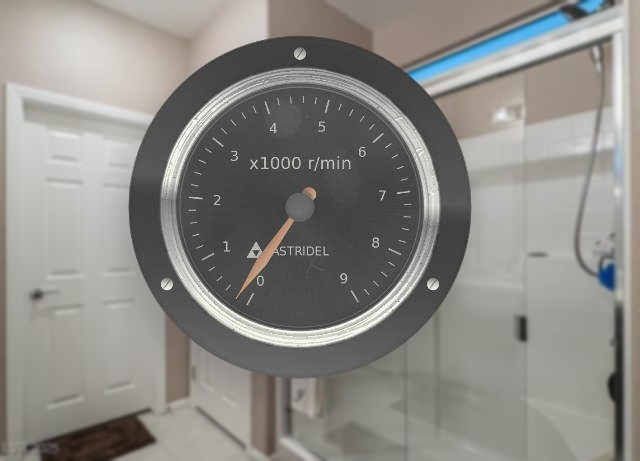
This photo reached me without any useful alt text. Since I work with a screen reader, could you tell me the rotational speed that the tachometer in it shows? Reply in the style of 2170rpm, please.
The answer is 200rpm
